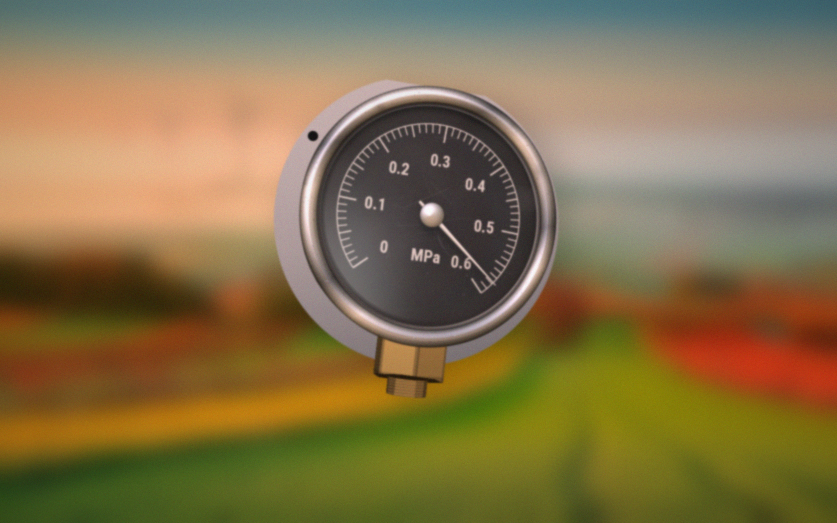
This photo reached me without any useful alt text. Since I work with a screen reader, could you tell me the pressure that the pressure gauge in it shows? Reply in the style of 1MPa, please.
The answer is 0.58MPa
